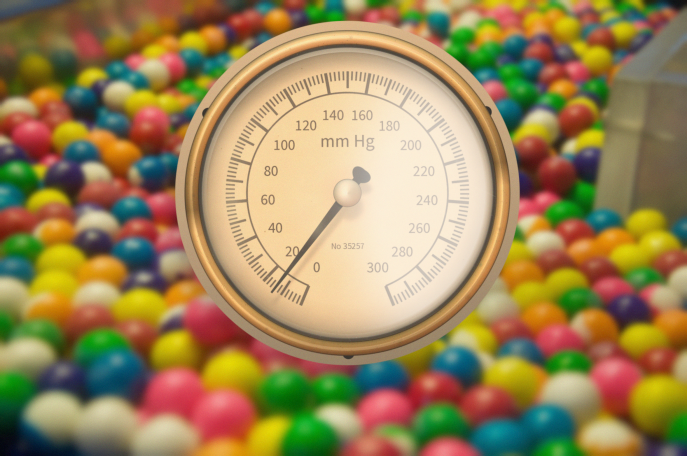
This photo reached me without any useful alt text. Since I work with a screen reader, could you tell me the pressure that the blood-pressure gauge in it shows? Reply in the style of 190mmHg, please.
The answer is 14mmHg
